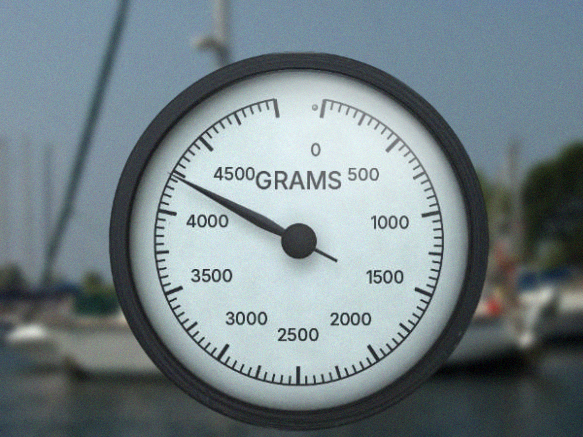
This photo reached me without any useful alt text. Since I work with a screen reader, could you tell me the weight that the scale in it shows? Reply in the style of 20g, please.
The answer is 4225g
